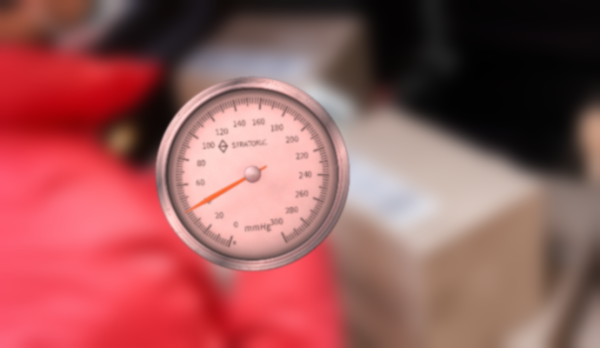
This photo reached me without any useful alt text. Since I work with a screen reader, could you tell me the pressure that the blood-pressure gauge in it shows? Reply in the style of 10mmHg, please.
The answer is 40mmHg
